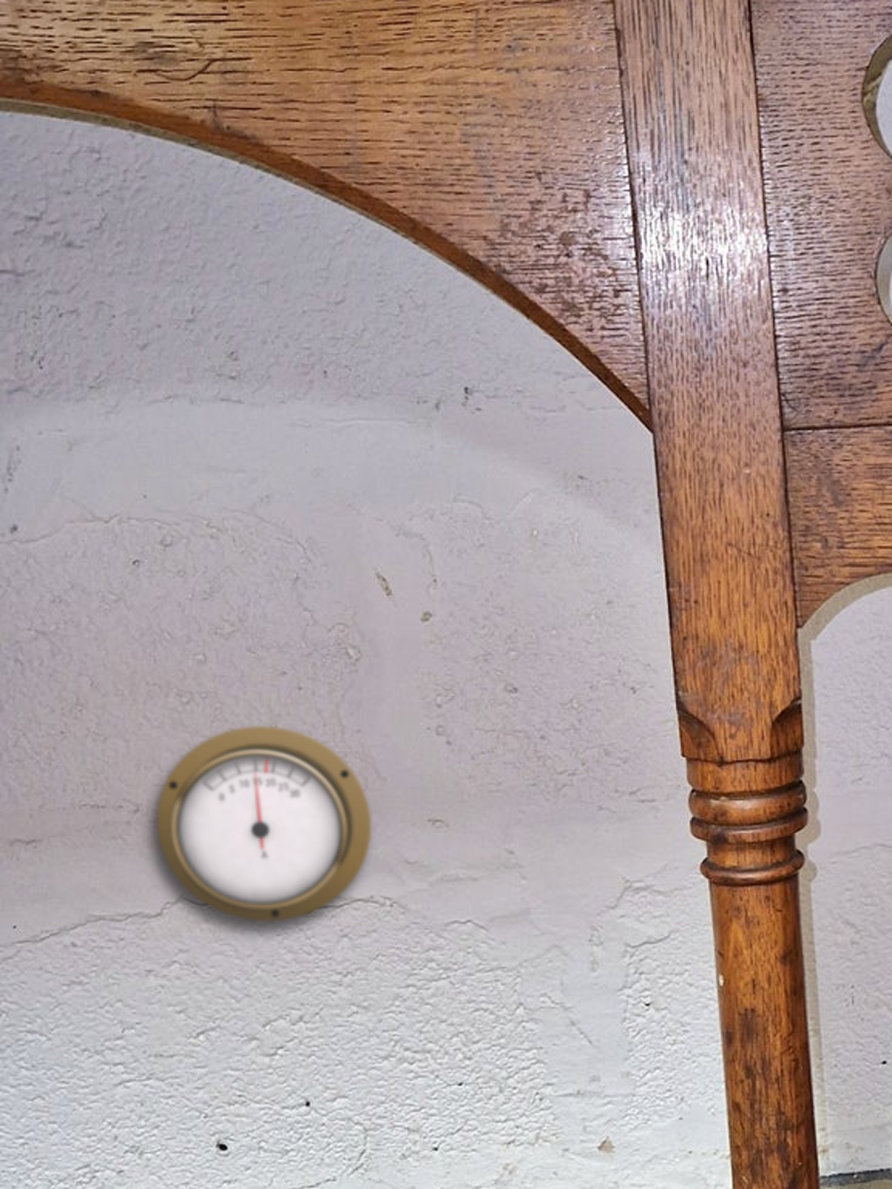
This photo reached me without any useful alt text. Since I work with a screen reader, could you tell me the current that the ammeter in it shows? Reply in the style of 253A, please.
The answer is 15A
